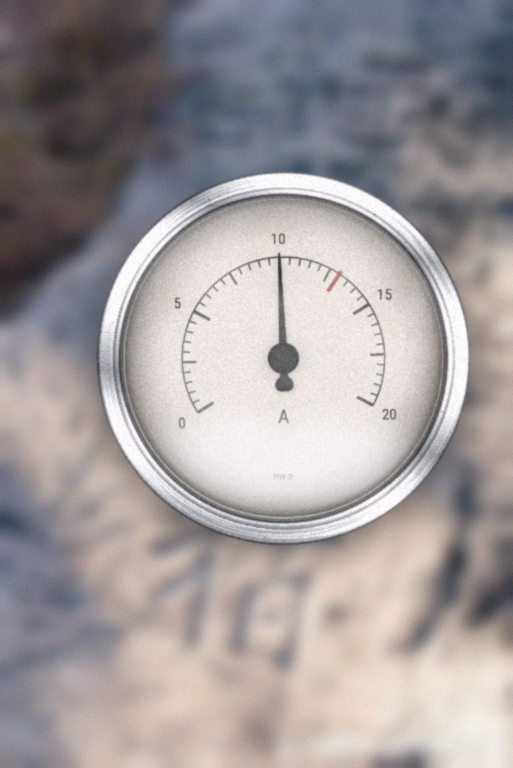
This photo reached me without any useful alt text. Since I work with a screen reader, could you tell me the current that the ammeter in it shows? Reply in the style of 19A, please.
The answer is 10A
